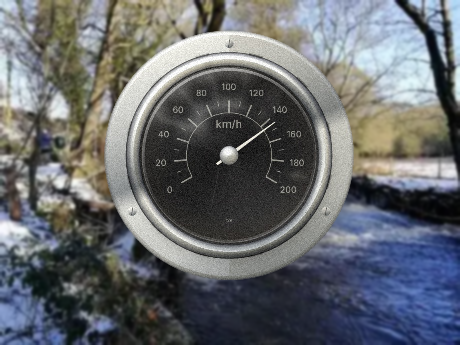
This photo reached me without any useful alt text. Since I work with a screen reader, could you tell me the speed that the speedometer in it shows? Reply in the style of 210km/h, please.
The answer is 145km/h
